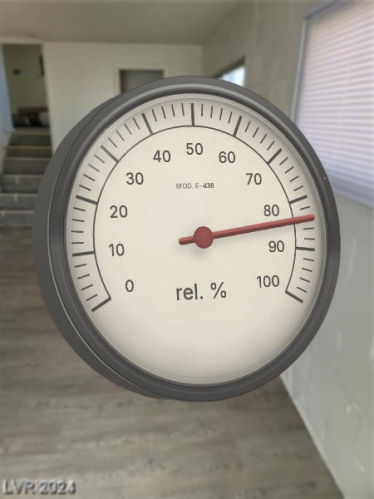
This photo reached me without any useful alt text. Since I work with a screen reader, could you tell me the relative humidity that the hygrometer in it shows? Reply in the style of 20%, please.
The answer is 84%
